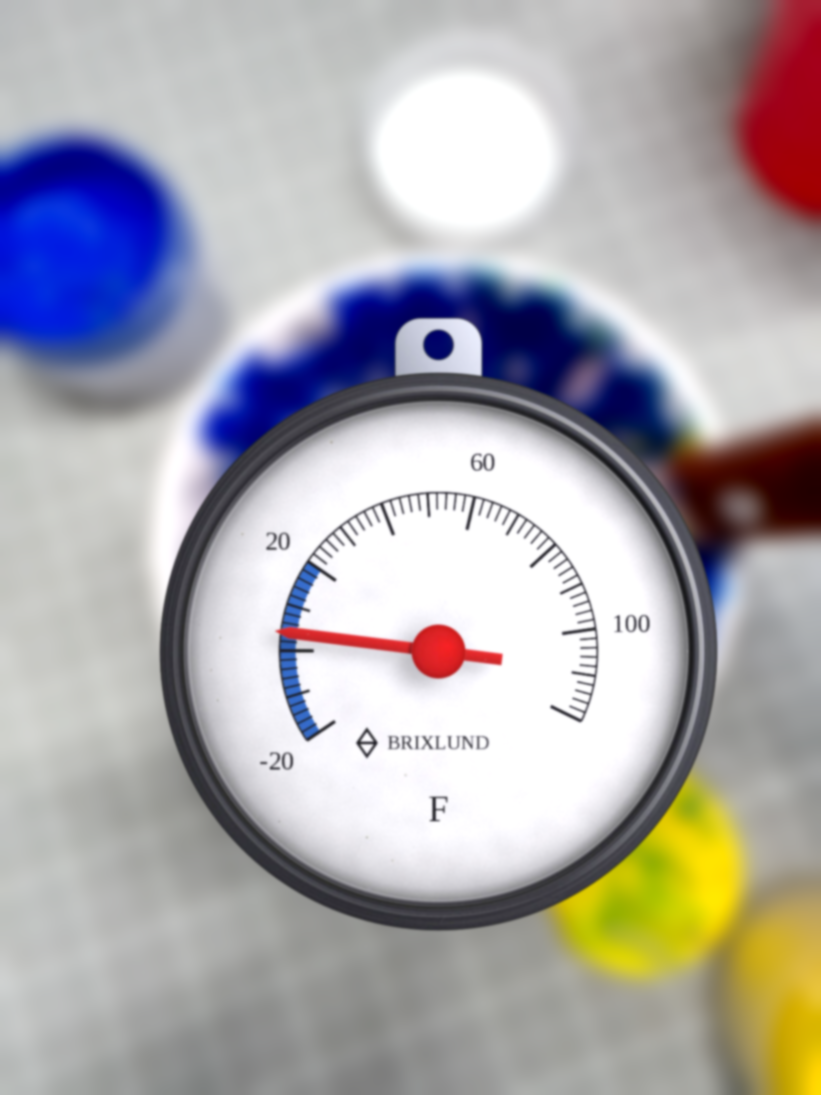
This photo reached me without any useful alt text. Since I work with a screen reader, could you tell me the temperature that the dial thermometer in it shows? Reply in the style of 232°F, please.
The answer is 4°F
